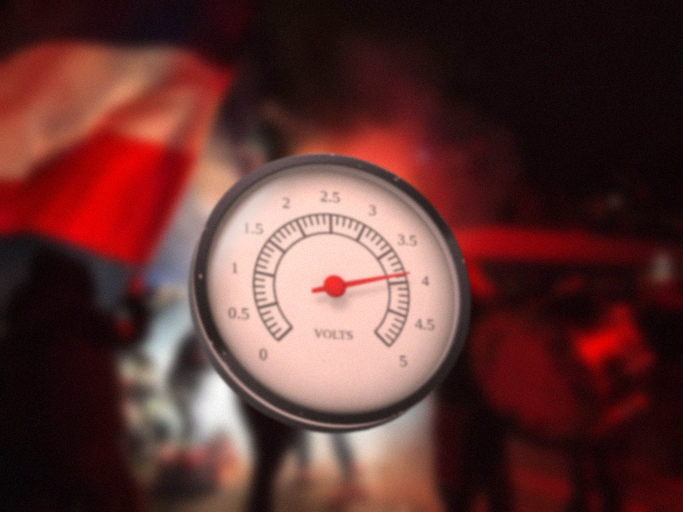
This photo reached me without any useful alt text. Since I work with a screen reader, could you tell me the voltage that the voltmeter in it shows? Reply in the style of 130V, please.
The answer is 3.9V
